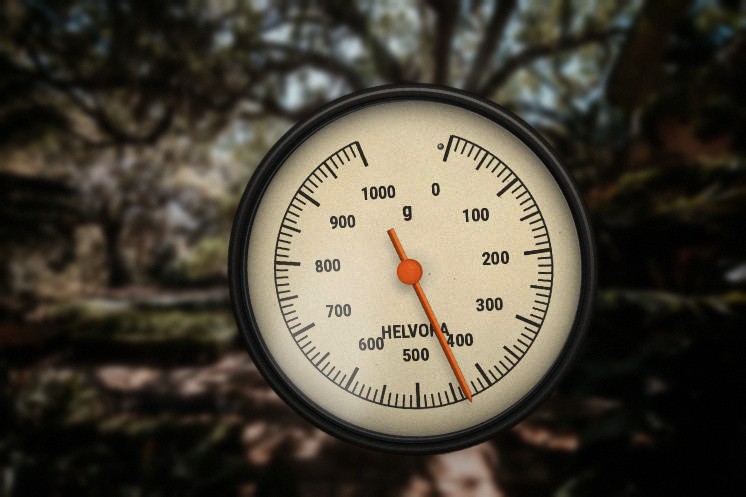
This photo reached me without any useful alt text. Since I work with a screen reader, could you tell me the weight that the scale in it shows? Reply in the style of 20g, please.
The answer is 430g
